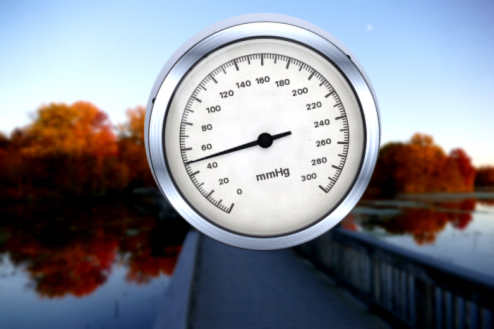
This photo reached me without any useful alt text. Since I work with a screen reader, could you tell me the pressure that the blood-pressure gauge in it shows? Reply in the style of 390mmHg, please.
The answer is 50mmHg
